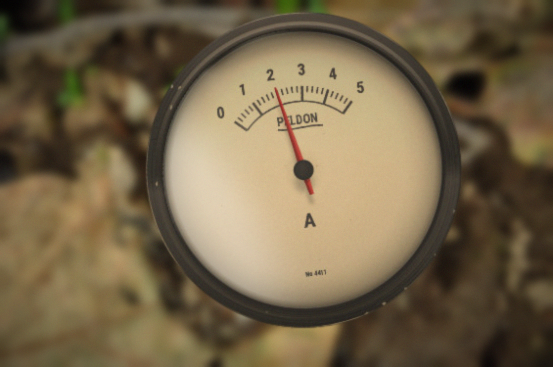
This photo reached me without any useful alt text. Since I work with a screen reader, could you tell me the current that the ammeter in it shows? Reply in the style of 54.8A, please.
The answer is 2A
